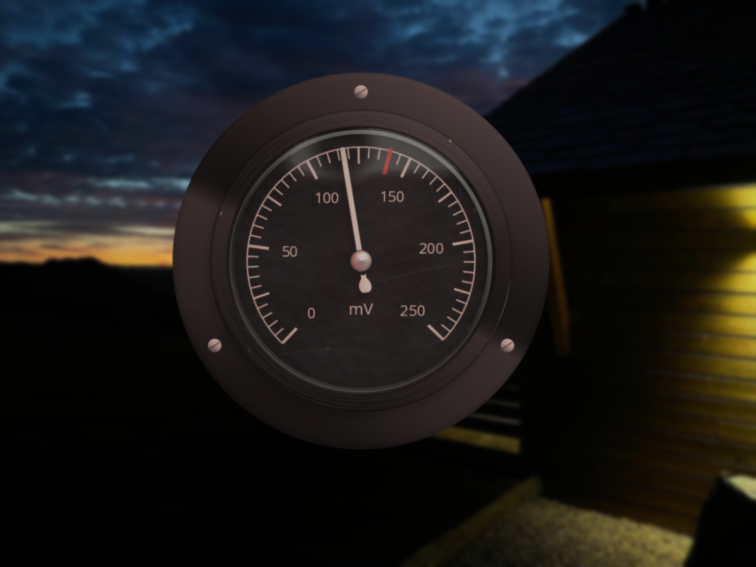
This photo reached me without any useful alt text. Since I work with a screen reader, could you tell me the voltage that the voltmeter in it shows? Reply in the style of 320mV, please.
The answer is 117.5mV
